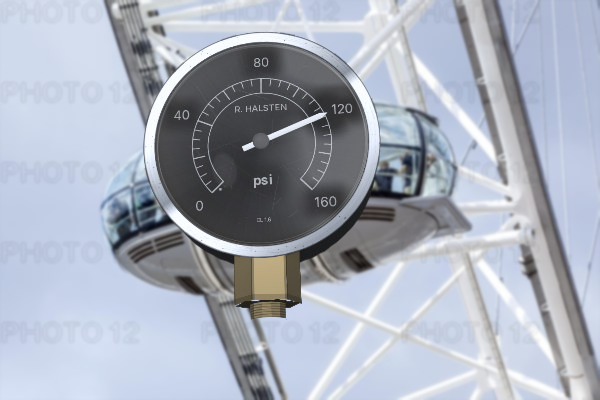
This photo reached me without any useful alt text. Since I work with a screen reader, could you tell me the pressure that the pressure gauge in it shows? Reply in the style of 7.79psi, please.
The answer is 120psi
